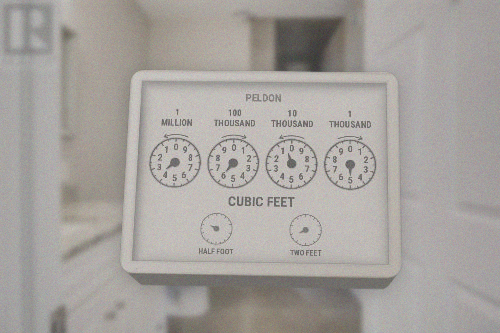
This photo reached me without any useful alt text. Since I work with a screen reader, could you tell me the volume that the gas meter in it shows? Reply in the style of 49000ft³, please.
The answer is 360500ft³
